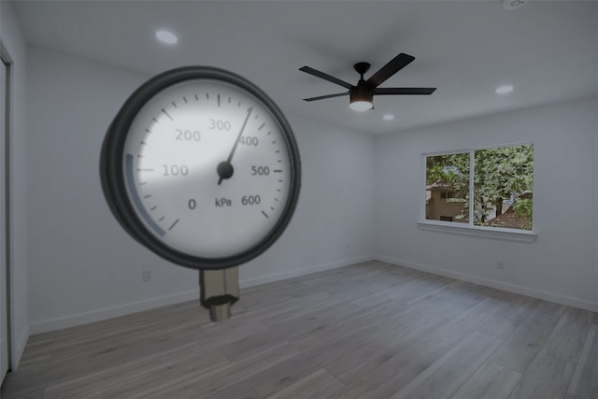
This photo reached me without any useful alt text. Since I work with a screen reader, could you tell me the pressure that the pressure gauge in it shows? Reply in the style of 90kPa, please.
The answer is 360kPa
